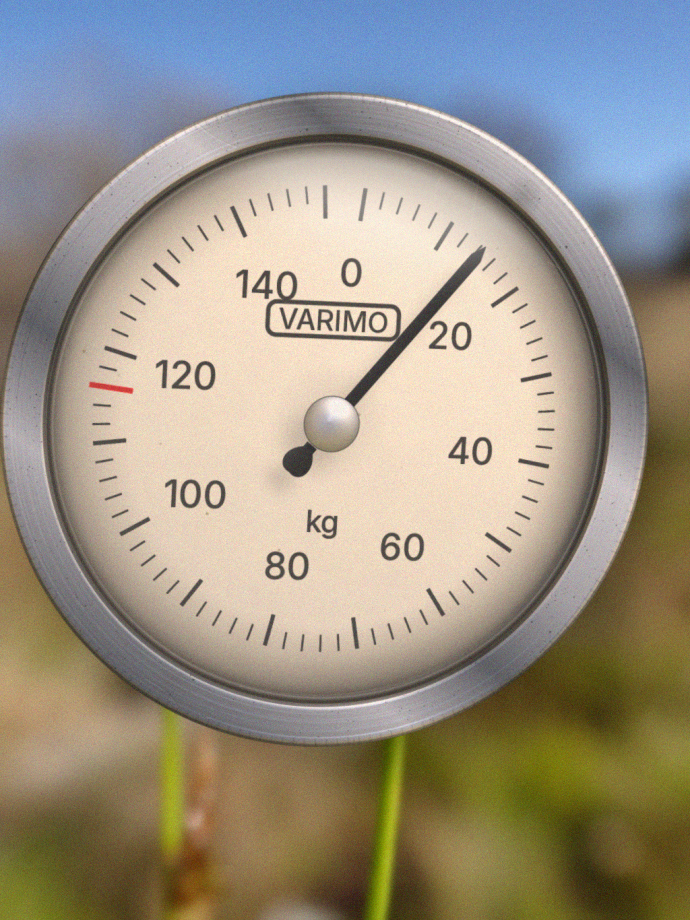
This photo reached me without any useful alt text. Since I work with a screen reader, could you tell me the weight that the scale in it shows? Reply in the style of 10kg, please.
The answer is 14kg
